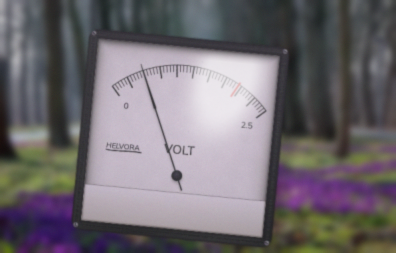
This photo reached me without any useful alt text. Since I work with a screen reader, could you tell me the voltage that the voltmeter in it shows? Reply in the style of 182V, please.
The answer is 0.5V
